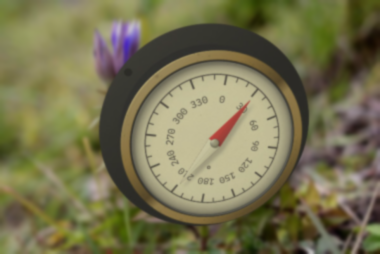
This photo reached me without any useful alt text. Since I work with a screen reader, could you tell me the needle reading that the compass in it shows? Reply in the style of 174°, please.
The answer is 30°
